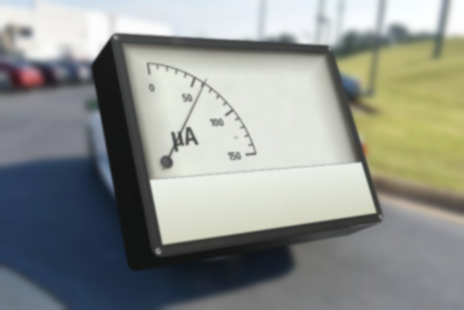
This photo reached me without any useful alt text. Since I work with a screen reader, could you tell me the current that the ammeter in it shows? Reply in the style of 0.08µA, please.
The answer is 60µA
